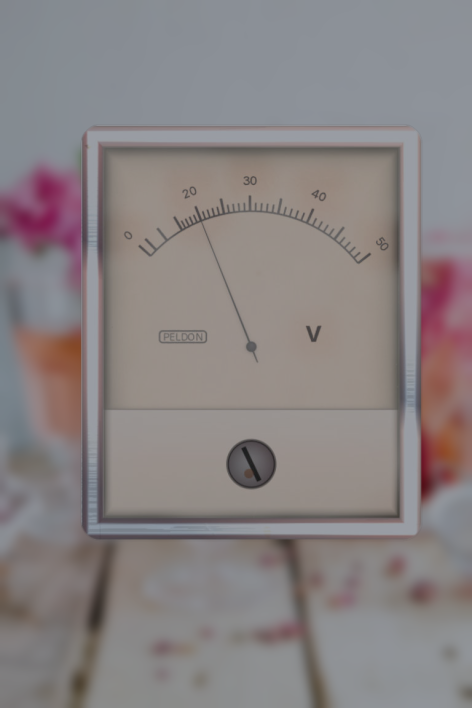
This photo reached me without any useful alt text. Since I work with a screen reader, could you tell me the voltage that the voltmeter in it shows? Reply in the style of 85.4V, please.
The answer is 20V
